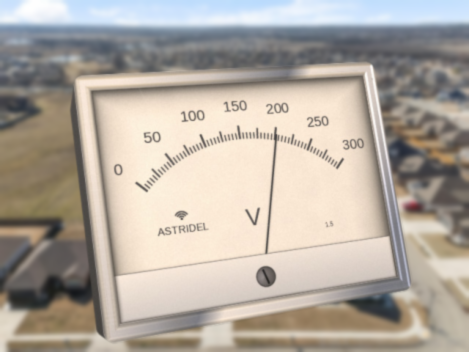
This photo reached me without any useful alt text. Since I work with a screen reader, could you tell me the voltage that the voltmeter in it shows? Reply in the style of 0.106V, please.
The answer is 200V
